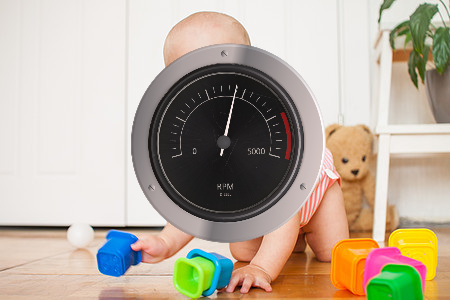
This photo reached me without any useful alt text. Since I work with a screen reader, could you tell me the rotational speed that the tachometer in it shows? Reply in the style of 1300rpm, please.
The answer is 2800rpm
